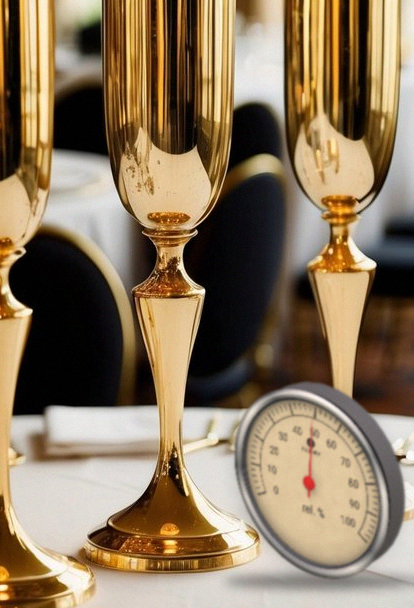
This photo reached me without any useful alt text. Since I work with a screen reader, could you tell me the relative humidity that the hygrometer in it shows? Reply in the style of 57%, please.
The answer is 50%
